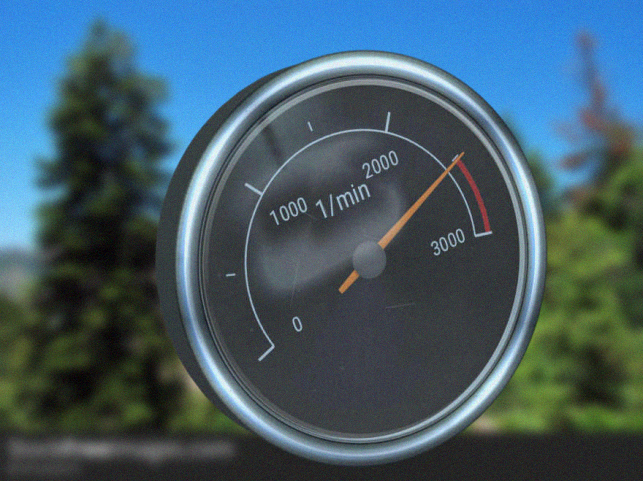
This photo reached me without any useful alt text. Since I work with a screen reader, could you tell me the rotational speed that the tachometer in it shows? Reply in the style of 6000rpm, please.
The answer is 2500rpm
